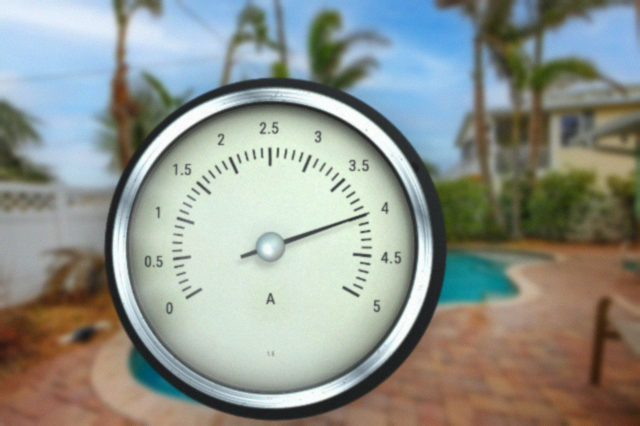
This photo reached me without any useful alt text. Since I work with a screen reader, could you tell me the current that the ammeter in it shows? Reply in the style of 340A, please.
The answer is 4A
